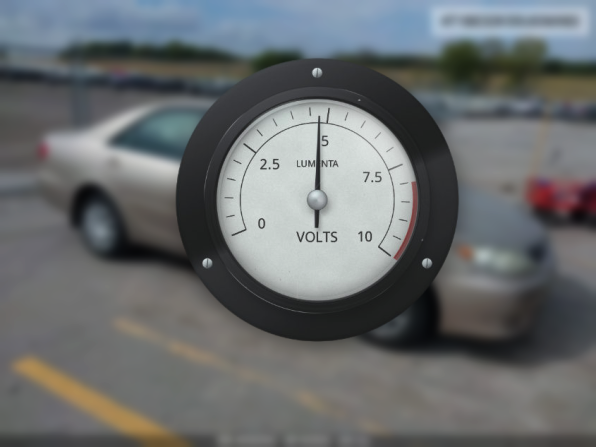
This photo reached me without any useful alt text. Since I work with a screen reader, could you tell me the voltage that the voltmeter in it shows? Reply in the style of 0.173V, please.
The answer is 4.75V
